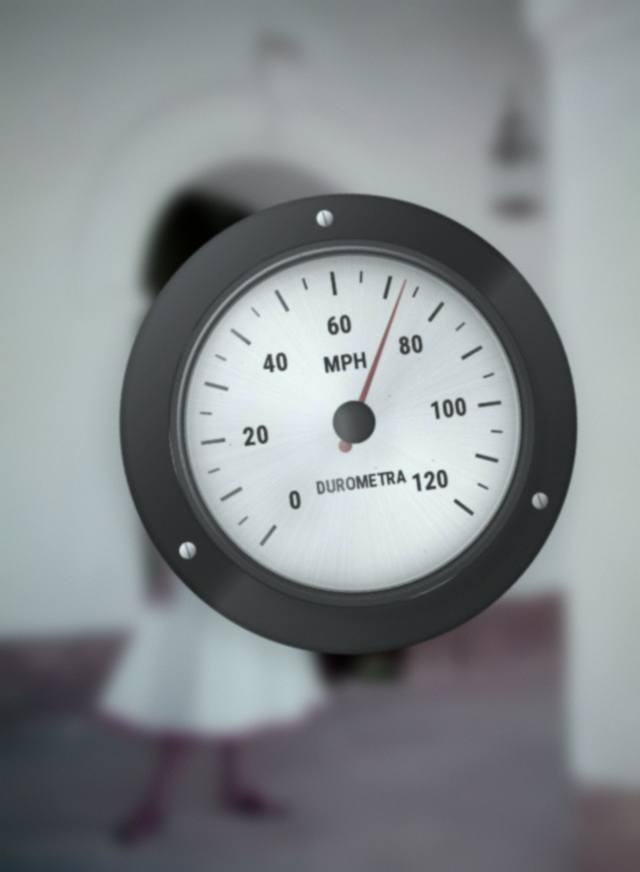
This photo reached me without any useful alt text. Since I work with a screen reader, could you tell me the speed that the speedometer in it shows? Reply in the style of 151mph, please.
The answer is 72.5mph
